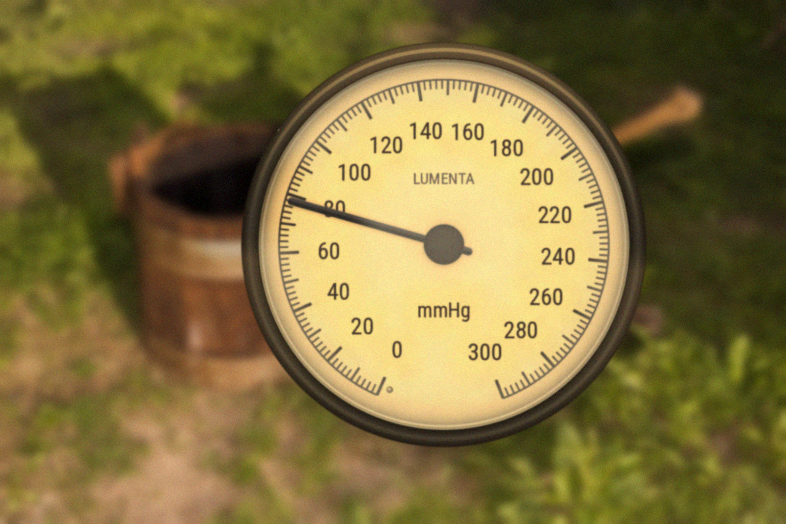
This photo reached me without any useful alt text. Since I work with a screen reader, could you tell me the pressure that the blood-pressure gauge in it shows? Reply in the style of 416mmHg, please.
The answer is 78mmHg
